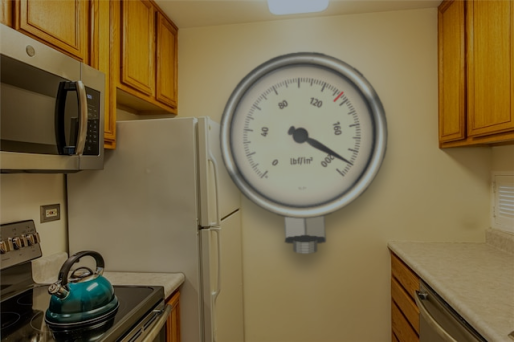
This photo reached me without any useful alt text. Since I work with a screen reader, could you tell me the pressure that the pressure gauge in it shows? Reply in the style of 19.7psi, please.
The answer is 190psi
